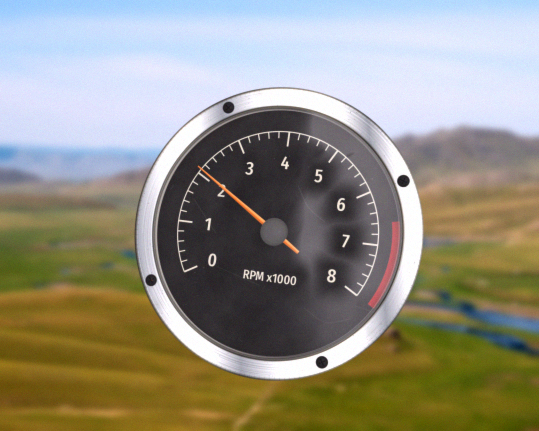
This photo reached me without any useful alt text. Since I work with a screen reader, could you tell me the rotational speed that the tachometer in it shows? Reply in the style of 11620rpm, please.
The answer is 2100rpm
